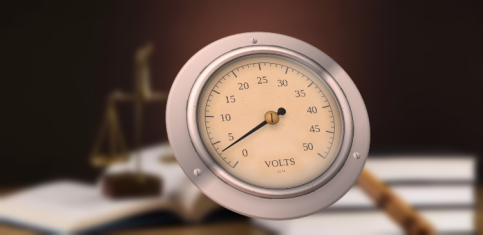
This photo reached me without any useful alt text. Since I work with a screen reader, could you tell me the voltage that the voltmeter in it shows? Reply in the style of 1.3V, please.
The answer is 3V
